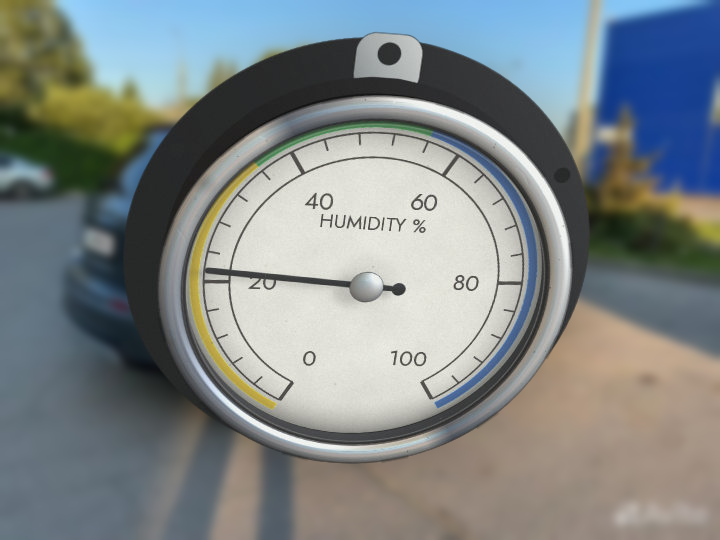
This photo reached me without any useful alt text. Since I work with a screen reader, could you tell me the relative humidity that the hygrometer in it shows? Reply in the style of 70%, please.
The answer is 22%
